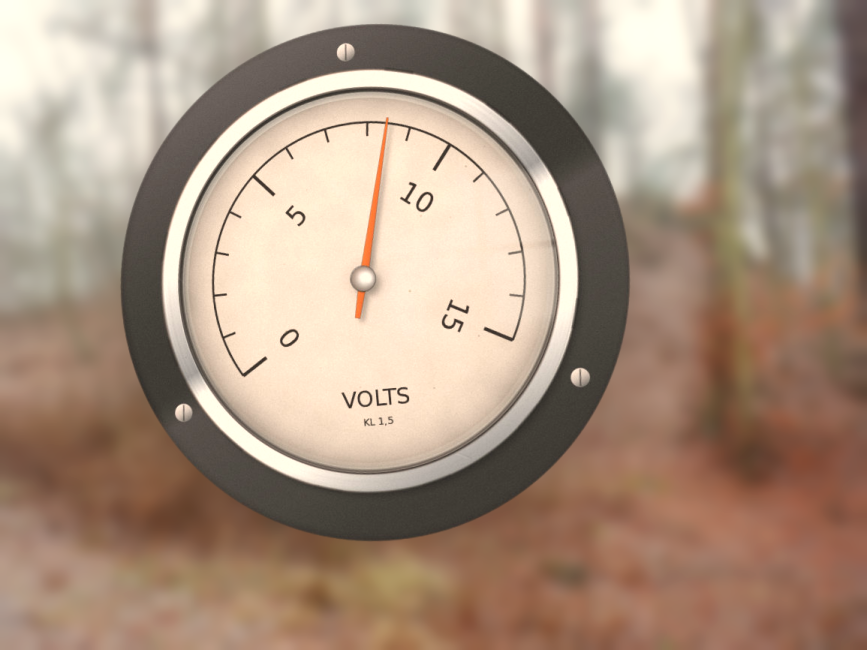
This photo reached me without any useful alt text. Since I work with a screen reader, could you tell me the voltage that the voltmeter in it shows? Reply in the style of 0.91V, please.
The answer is 8.5V
